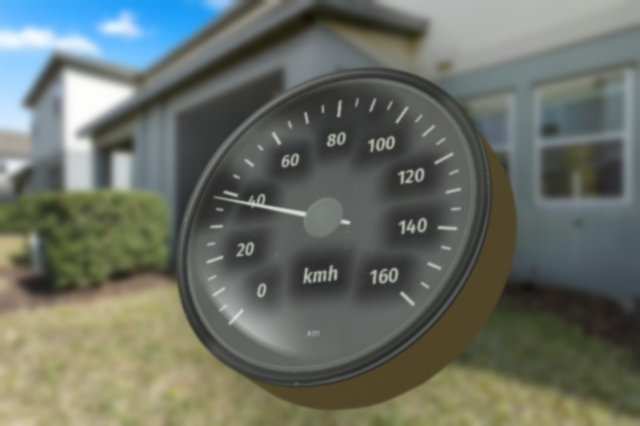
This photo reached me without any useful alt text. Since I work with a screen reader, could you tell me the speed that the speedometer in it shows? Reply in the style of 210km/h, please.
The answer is 37.5km/h
